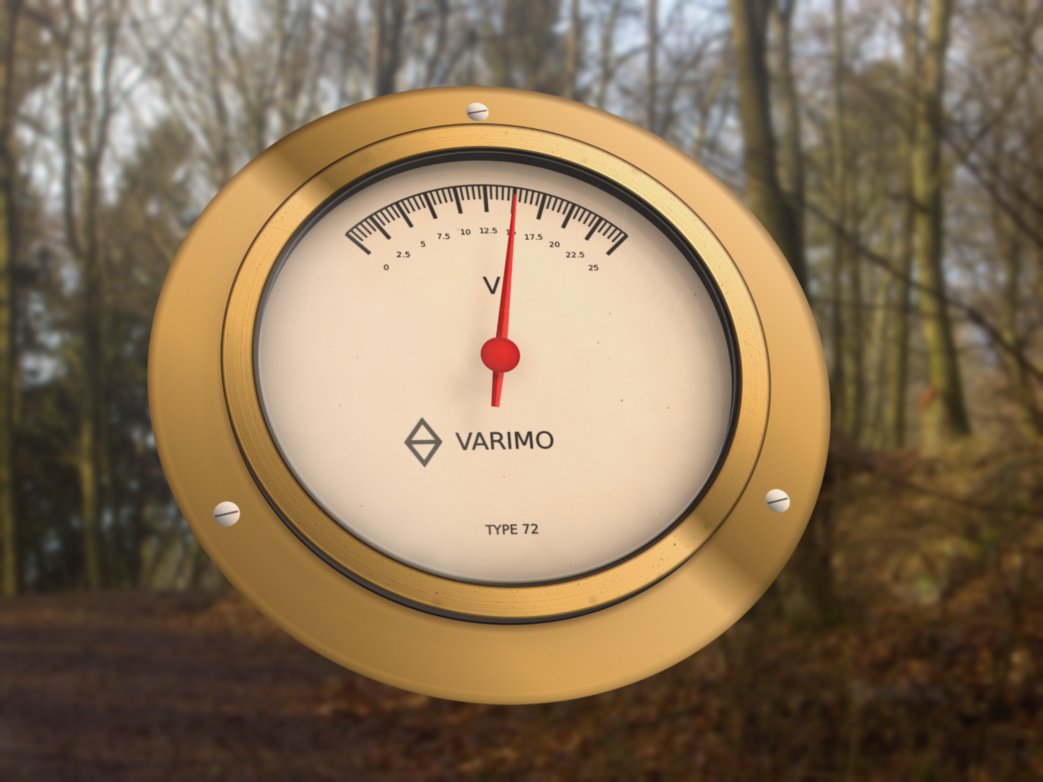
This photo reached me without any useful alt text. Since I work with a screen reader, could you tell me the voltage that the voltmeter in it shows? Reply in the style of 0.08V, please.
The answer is 15V
